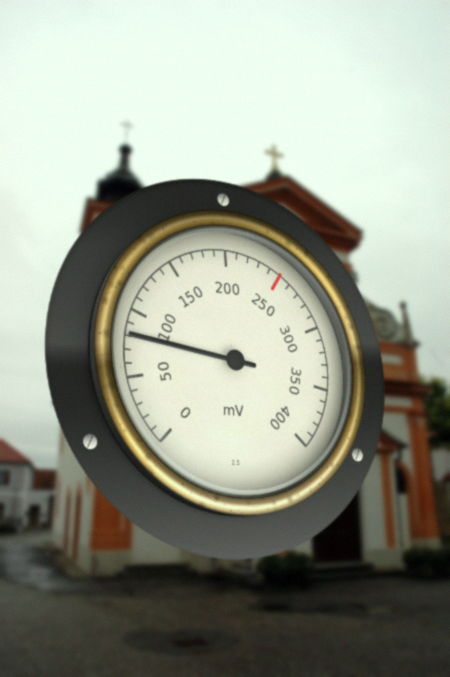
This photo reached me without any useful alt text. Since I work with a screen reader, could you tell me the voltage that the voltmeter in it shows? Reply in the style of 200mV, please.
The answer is 80mV
